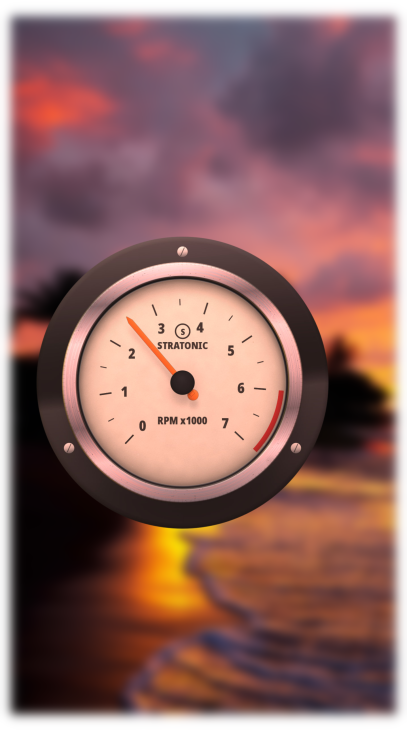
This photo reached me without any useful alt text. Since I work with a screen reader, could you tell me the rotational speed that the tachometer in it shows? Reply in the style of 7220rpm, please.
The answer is 2500rpm
